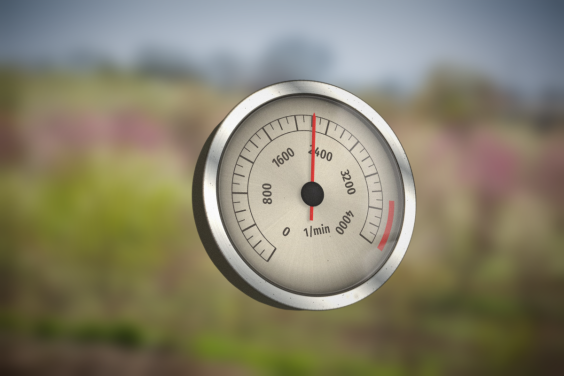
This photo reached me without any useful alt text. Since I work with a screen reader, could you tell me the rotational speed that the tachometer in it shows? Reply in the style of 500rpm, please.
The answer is 2200rpm
